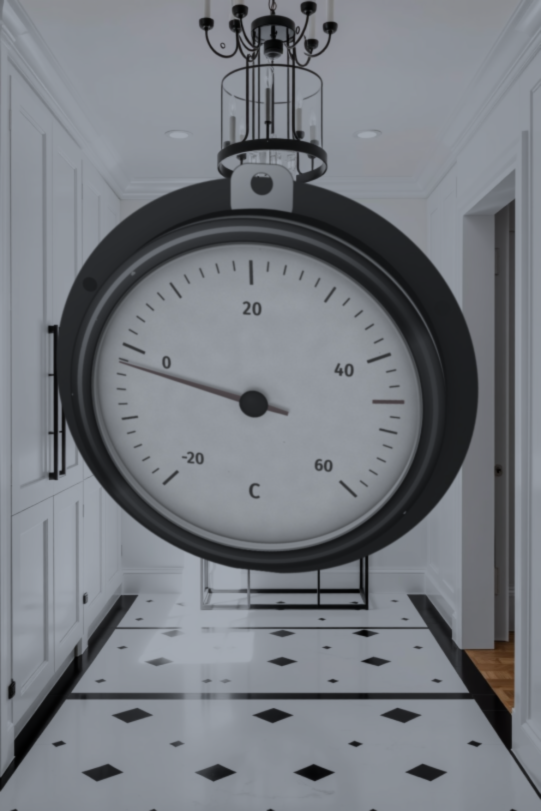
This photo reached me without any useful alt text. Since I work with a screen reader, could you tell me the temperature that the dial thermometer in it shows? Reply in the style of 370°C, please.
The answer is -2°C
